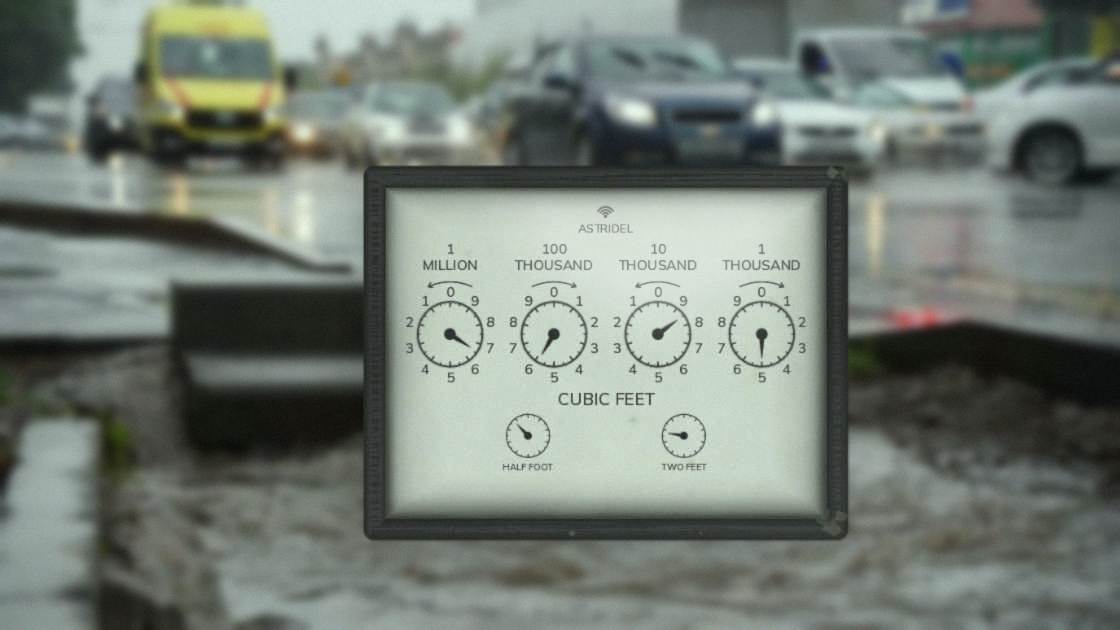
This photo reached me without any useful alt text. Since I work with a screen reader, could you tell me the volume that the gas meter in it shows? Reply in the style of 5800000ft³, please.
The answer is 658500ft³
